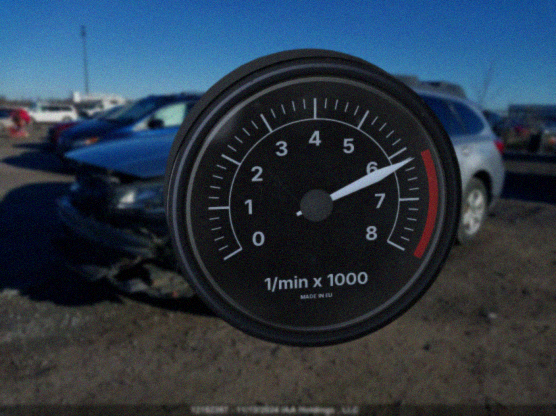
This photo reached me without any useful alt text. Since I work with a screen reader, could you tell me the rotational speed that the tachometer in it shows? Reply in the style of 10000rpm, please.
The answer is 6200rpm
